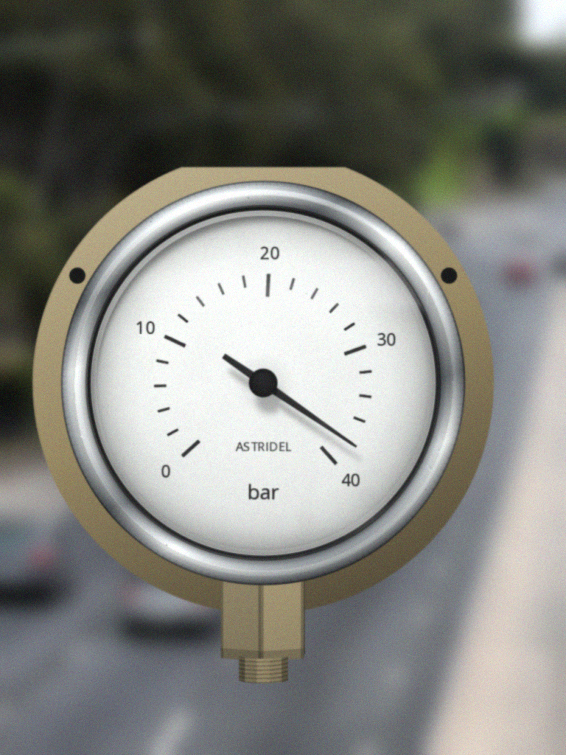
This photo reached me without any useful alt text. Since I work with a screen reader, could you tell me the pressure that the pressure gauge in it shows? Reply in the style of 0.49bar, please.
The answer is 38bar
